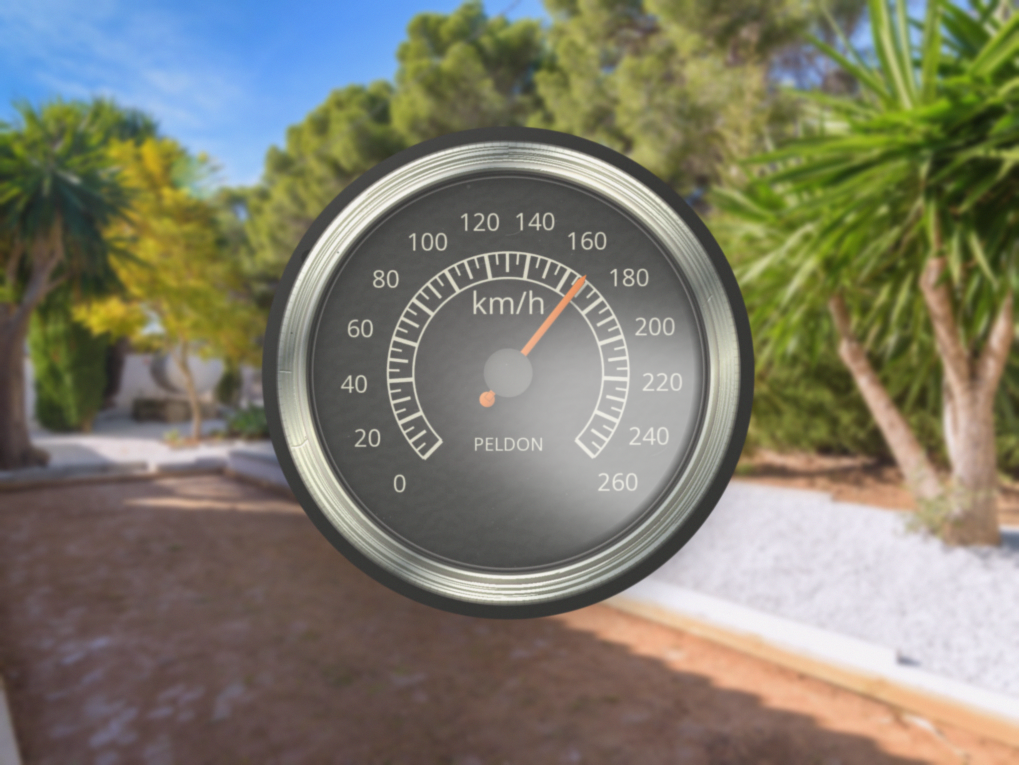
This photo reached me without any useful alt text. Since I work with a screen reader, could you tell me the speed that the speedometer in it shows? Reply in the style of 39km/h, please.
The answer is 167.5km/h
